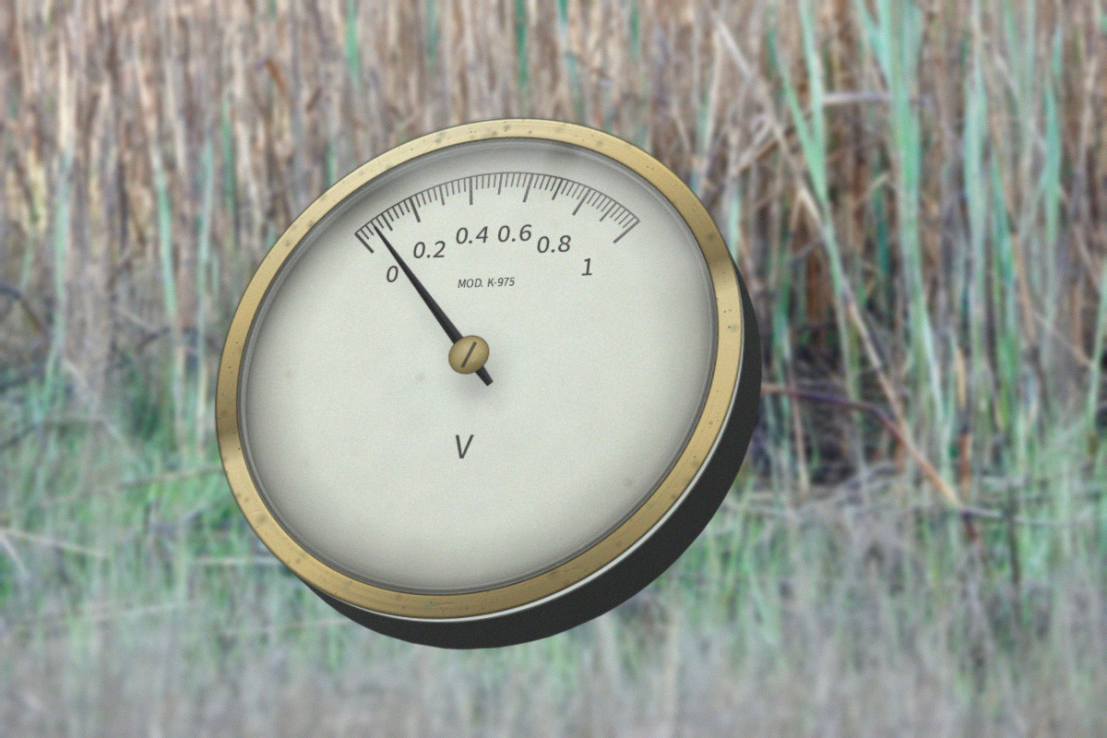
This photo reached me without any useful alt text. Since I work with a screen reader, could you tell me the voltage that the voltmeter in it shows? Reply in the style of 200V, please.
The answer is 0.06V
